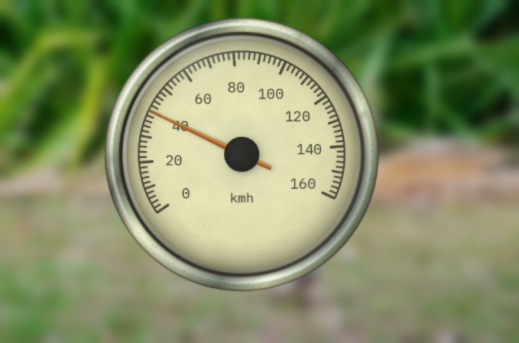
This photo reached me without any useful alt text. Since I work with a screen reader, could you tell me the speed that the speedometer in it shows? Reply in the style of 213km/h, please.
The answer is 40km/h
